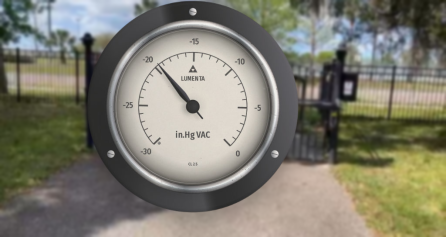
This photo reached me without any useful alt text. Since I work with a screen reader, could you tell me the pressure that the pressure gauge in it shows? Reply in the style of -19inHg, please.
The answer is -19.5inHg
